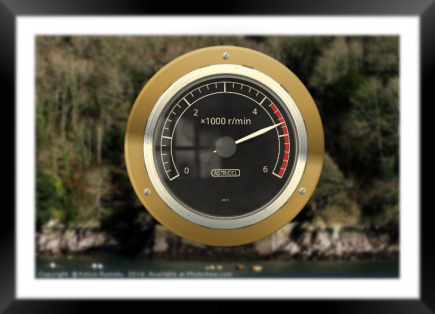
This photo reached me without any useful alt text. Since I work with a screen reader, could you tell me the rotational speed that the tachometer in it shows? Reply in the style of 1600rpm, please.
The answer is 4700rpm
